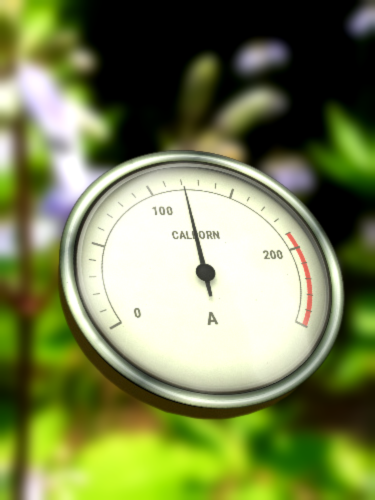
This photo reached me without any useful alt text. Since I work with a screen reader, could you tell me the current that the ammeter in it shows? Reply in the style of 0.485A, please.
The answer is 120A
